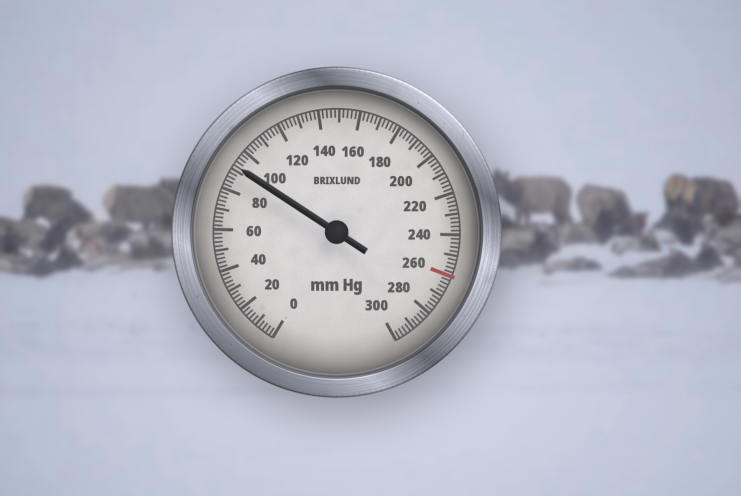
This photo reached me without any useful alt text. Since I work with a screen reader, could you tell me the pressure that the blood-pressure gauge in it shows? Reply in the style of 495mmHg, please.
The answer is 92mmHg
